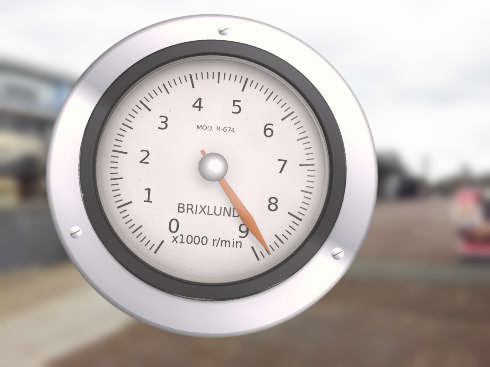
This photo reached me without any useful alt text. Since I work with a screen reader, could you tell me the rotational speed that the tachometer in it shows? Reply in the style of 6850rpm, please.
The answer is 8800rpm
